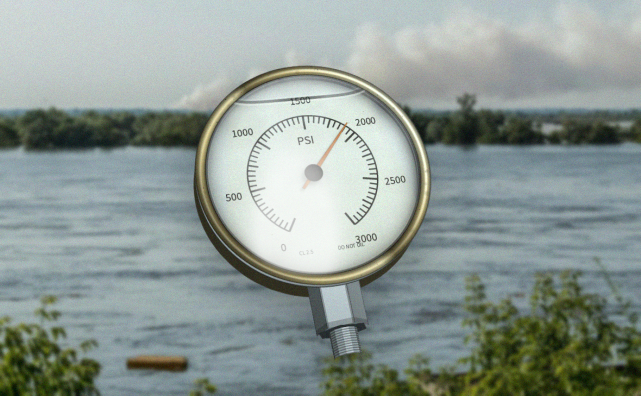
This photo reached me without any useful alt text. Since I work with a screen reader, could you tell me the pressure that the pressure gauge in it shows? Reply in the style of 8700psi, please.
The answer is 1900psi
